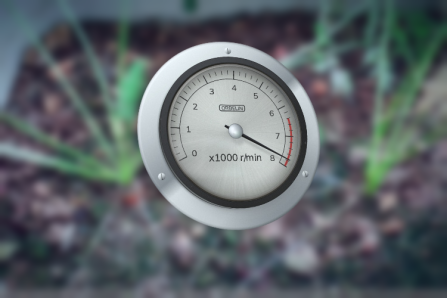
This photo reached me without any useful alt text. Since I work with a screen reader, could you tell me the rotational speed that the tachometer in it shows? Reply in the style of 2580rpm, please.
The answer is 7800rpm
